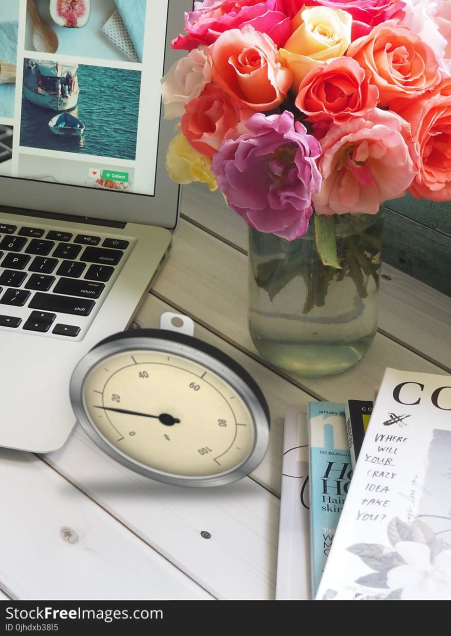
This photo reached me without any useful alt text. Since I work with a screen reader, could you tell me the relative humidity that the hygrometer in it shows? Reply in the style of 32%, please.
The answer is 15%
